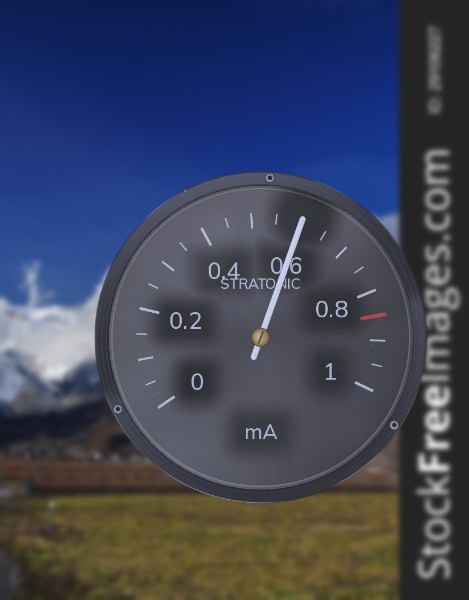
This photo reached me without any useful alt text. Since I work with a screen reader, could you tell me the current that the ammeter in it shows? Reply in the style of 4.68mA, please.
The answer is 0.6mA
